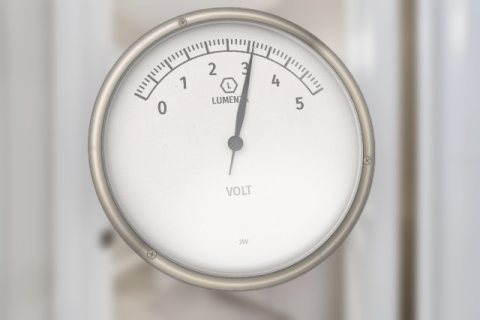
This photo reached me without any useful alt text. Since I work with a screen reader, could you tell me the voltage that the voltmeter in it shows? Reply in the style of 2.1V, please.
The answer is 3.1V
